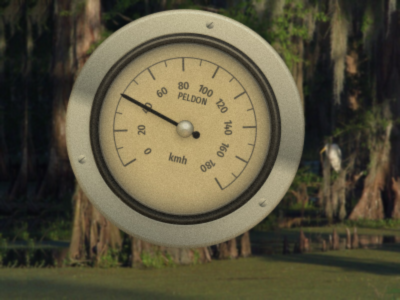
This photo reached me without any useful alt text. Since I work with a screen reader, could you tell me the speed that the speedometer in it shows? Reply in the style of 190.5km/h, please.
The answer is 40km/h
